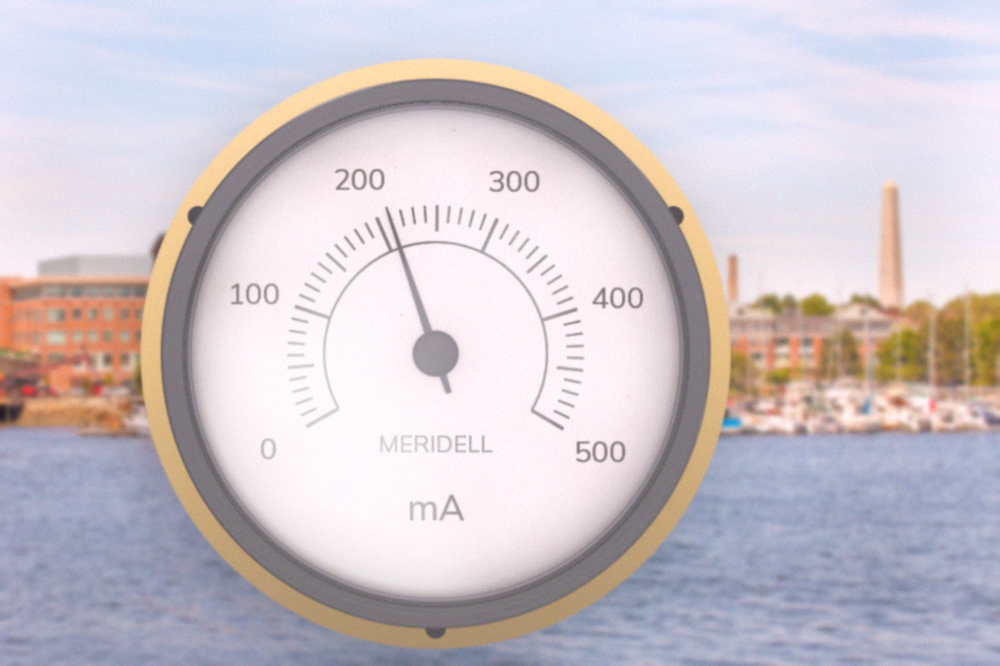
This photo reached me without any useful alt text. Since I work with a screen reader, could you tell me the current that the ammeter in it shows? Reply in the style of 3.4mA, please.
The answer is 210mA
